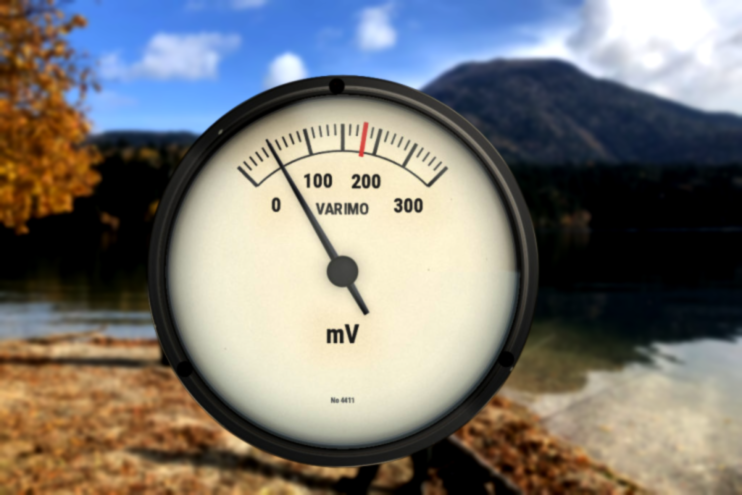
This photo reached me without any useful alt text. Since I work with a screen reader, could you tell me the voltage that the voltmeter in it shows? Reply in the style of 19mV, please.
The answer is 50mV
